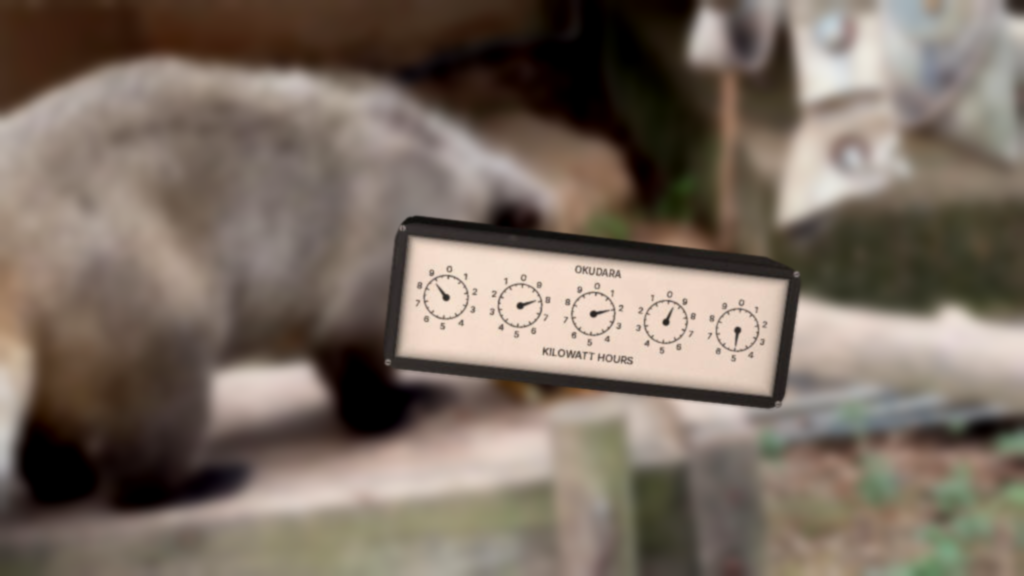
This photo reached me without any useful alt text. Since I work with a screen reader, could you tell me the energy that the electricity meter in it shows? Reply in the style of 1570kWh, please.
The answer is 88195kWh
